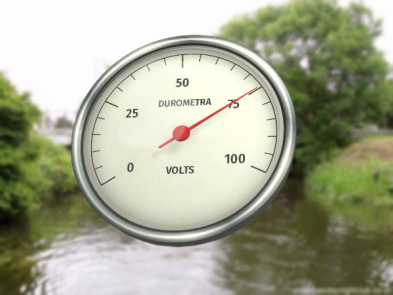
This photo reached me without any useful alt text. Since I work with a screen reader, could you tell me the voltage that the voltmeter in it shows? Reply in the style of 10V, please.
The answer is 75V
